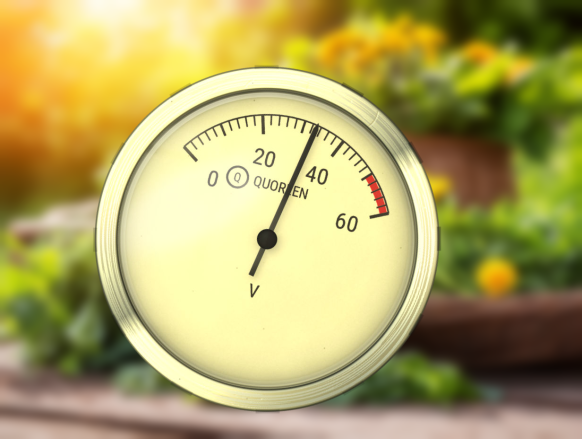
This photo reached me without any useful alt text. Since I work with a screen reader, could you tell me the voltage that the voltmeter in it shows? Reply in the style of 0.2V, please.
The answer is 33V
